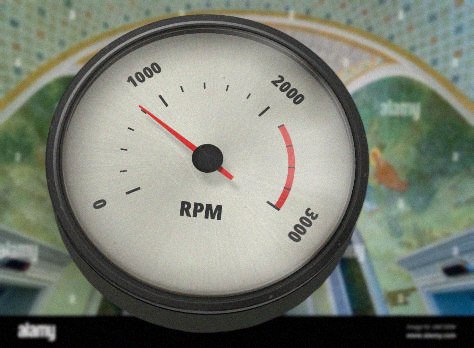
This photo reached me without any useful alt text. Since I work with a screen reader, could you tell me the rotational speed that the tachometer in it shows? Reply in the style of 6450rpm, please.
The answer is 800rpm
